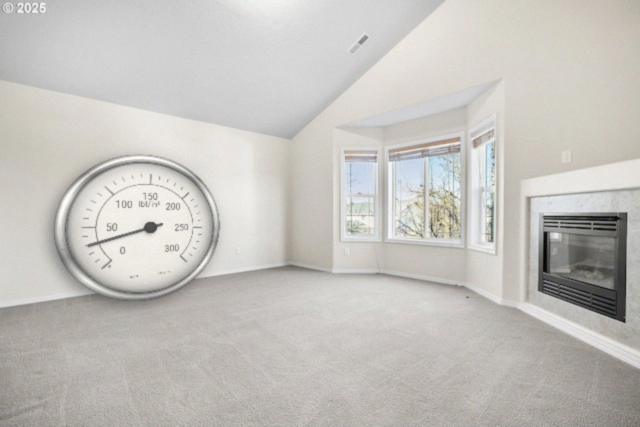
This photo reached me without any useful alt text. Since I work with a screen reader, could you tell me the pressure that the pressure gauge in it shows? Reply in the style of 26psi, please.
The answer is 30psi
